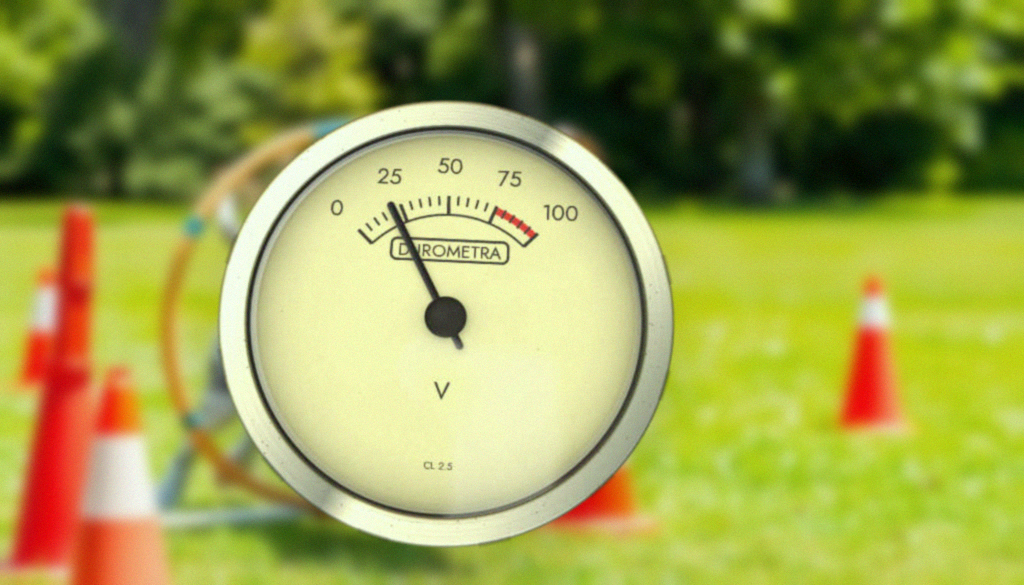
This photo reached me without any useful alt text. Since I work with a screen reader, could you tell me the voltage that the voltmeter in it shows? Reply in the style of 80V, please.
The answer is 20V
